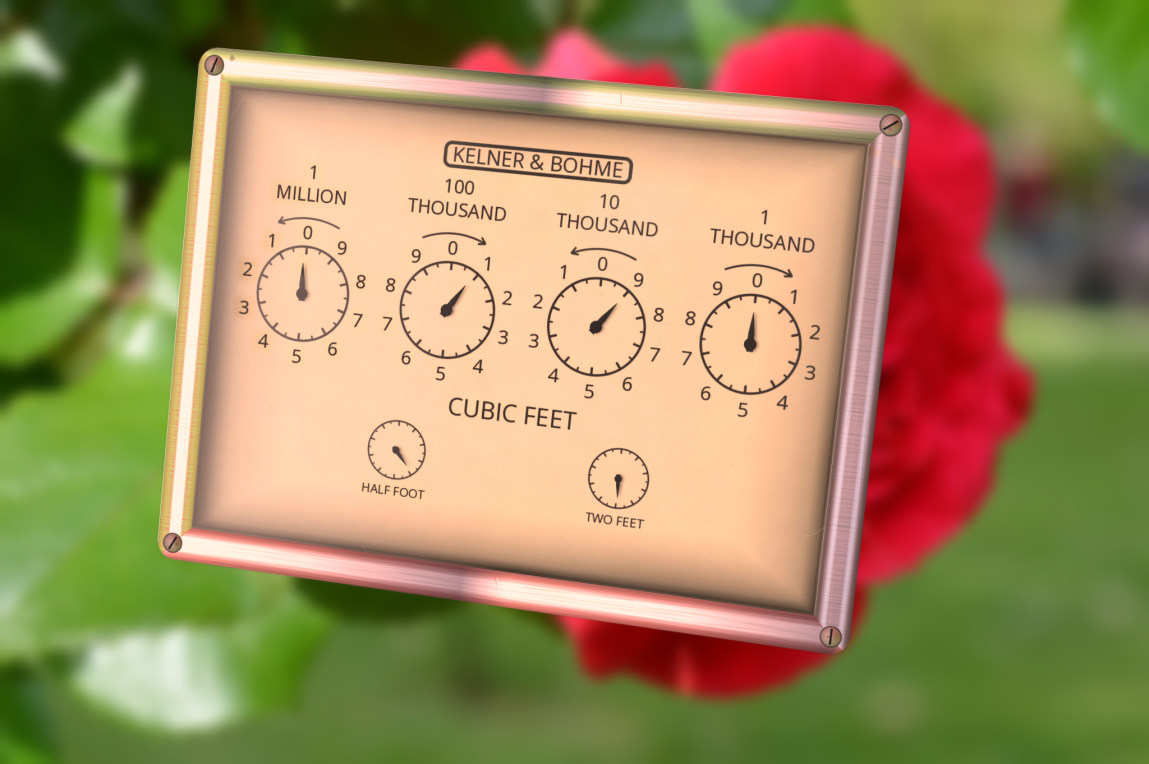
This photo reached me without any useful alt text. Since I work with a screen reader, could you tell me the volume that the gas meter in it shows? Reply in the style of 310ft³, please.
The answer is 9000ft³
